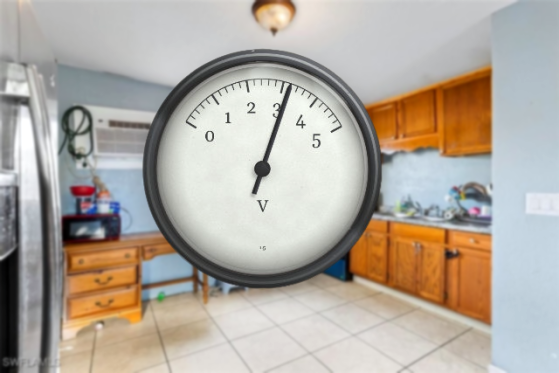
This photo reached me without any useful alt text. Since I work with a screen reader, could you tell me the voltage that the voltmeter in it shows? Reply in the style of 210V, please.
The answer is 3.2V
